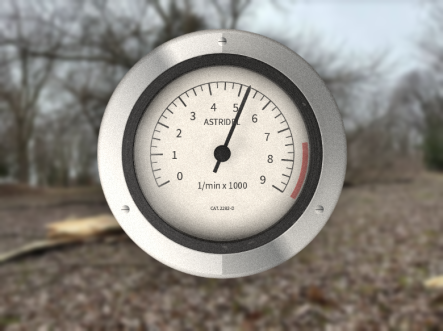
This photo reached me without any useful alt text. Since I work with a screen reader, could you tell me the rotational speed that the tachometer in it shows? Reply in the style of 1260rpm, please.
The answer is 5250rpm
